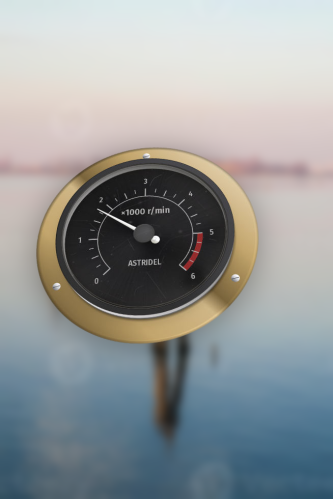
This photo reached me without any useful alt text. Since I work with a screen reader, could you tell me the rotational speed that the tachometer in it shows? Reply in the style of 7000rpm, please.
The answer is 1750rpm
